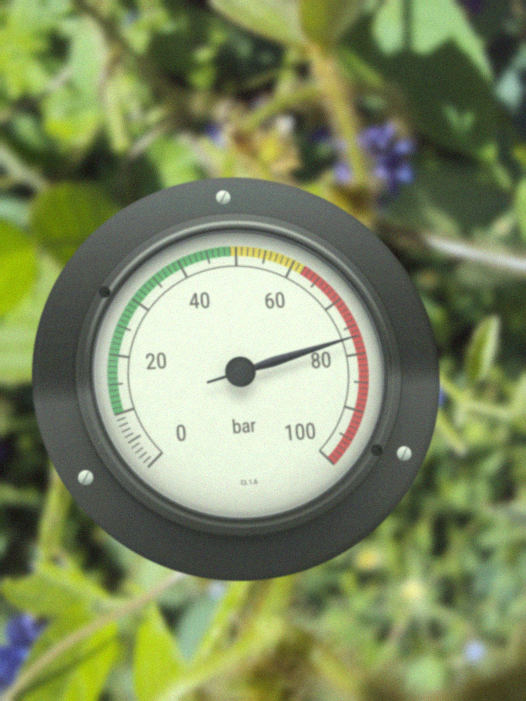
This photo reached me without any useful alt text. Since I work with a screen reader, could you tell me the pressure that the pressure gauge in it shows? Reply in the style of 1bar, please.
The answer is 77bar
